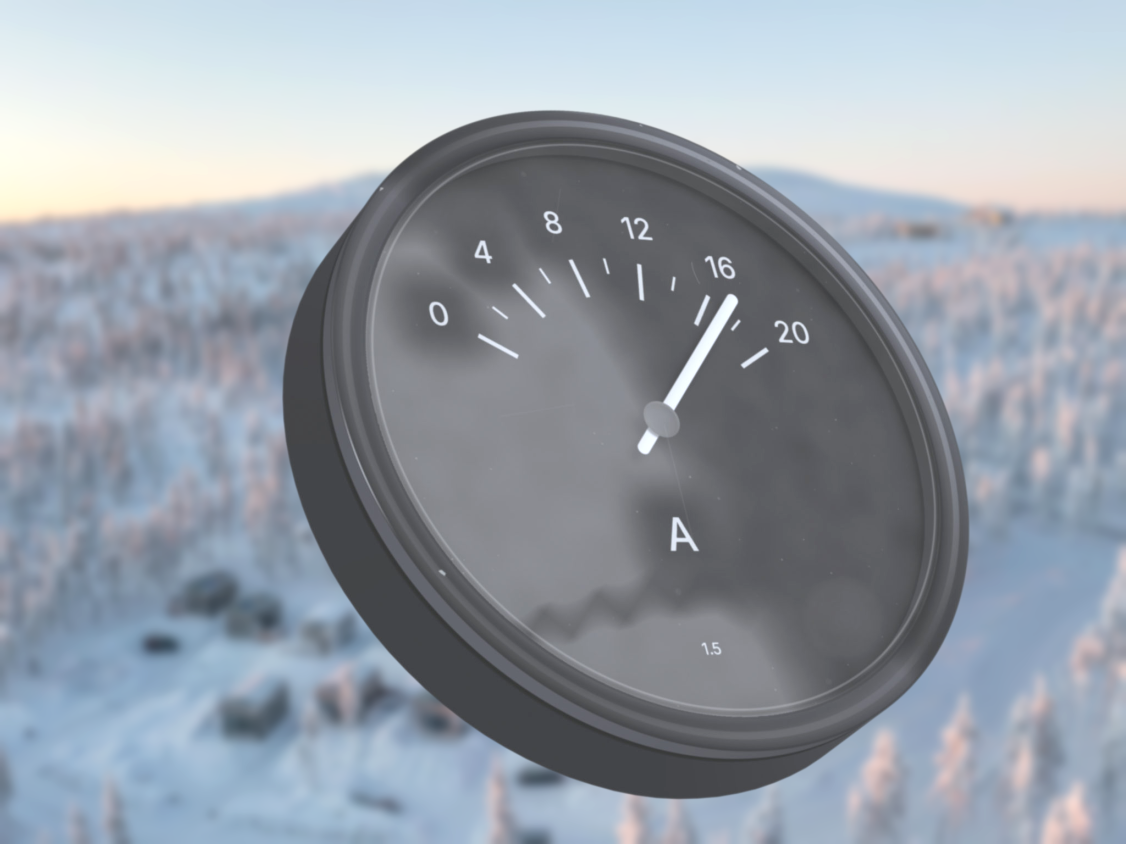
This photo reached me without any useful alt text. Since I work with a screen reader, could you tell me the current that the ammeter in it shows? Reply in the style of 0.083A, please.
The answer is 17A
